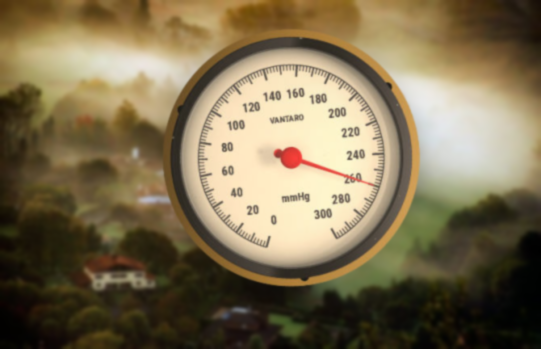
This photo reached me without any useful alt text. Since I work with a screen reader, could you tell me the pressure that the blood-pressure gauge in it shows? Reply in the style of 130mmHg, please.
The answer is 260mmHg
